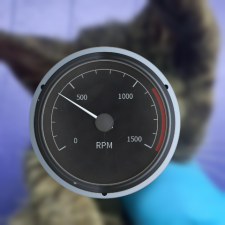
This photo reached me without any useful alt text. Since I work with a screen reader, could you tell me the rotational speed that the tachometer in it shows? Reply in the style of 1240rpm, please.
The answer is 400rpm
